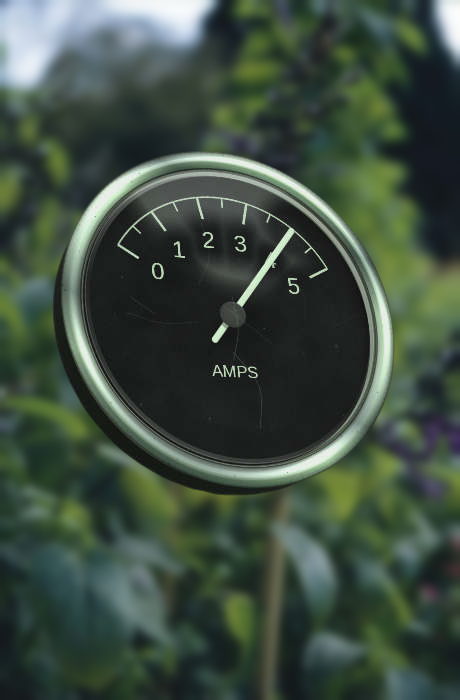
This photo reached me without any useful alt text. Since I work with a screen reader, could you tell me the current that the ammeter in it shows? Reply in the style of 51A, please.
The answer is 4A
